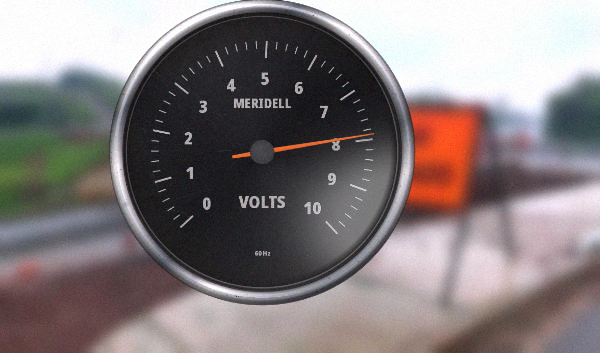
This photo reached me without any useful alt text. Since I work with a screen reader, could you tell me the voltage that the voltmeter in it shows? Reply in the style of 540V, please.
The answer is 7.9V
